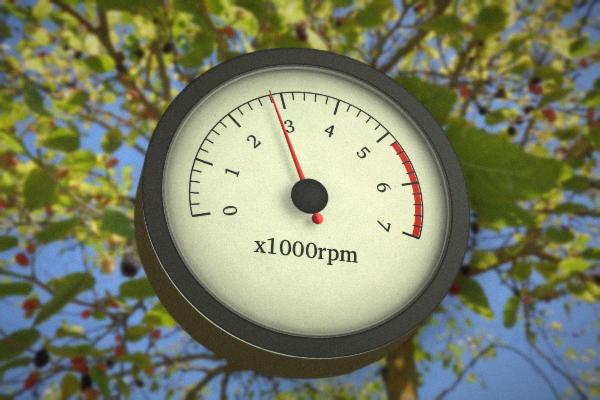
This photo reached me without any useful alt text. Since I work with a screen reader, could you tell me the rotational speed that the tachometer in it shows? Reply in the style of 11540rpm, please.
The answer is 2800rpm
